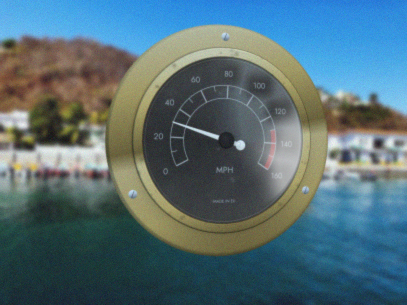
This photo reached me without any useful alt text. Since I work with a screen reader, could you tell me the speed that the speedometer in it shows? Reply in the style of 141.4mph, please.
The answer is 30mph
